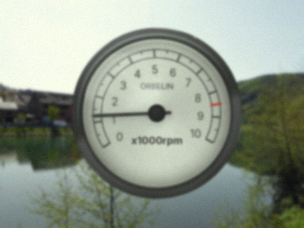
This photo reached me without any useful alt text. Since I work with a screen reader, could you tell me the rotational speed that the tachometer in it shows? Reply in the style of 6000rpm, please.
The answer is 1250rpm
